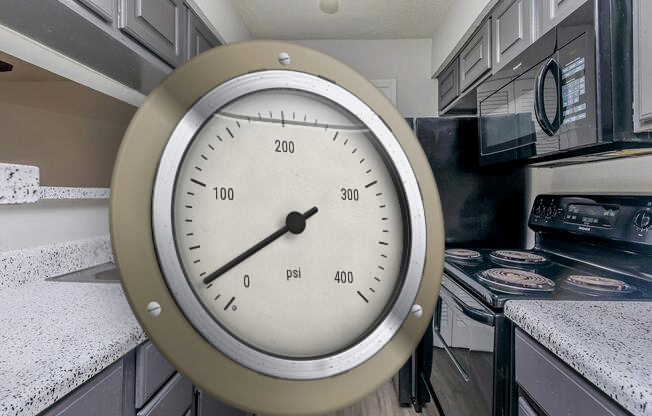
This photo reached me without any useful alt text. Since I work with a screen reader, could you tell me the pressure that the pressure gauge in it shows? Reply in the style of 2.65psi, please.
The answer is 25psi
